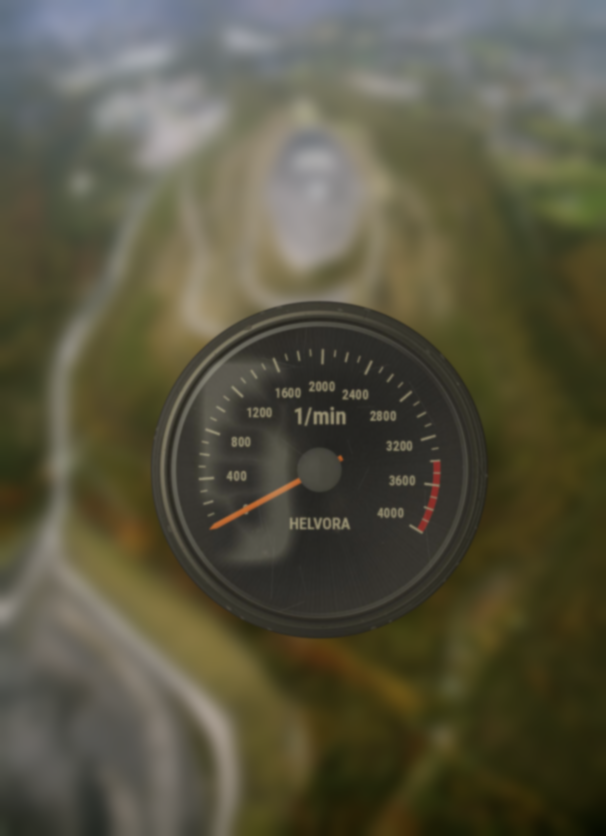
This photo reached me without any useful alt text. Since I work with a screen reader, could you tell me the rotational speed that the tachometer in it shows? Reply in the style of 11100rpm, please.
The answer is 0rpm
